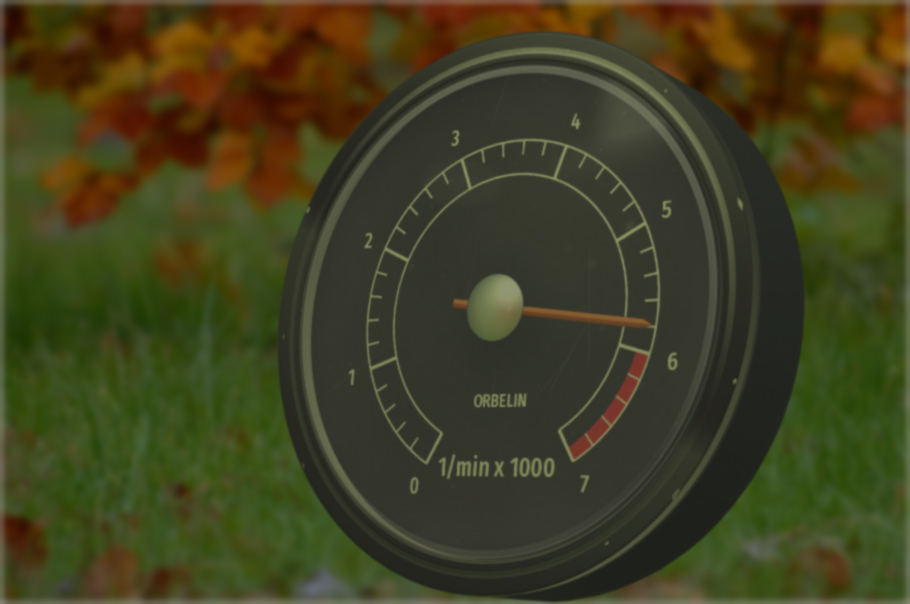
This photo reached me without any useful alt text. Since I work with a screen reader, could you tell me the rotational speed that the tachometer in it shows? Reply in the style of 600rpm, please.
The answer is 5800rpm
